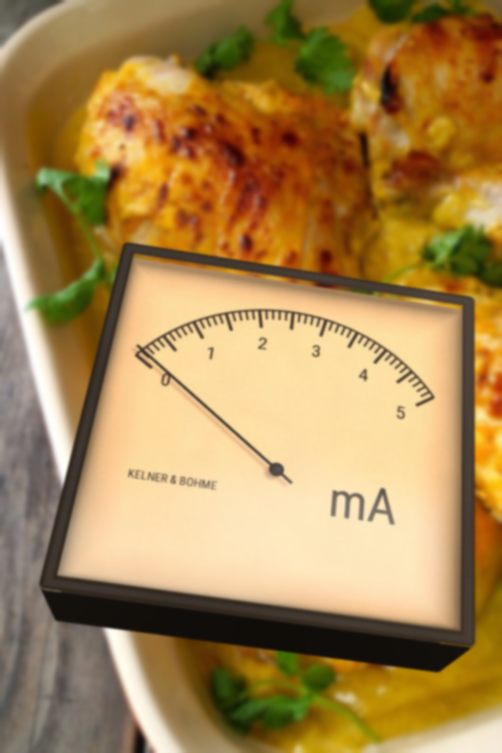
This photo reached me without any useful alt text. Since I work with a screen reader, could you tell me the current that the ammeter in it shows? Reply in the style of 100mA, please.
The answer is 0.1mA
